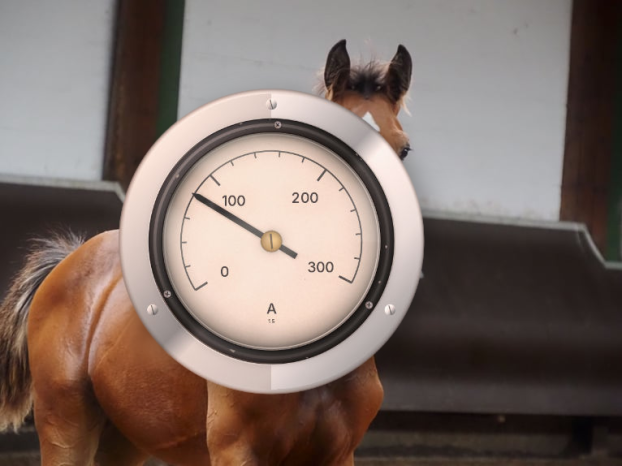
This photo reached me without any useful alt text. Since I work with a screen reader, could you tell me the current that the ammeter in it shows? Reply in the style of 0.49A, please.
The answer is 80A
